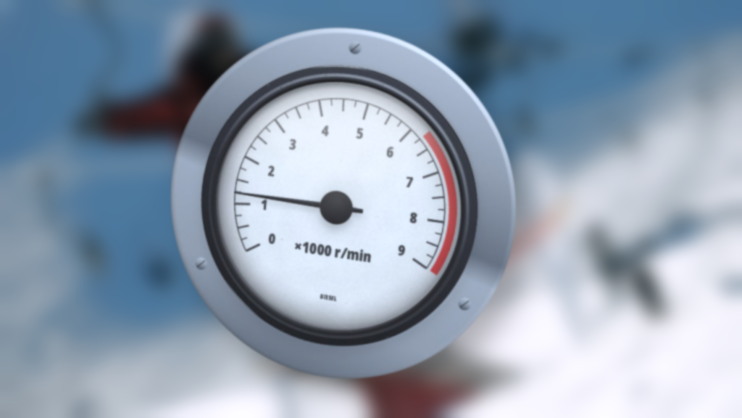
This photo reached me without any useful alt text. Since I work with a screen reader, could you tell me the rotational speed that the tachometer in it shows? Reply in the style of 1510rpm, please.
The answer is 1250rpm
